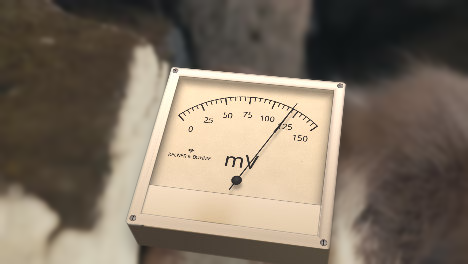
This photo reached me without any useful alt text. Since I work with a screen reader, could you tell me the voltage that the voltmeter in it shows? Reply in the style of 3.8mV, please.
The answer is 120mV
